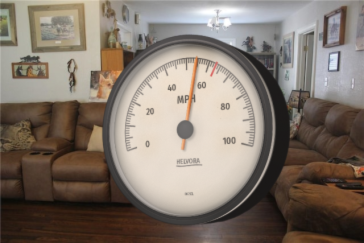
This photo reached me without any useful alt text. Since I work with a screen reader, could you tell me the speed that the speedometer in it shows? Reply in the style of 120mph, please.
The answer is 55mph
